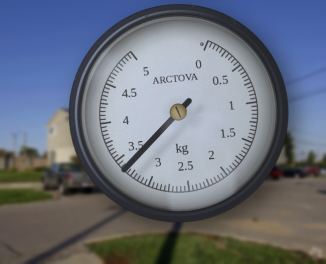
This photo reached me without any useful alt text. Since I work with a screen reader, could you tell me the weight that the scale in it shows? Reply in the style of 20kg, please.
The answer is 3.35kg
